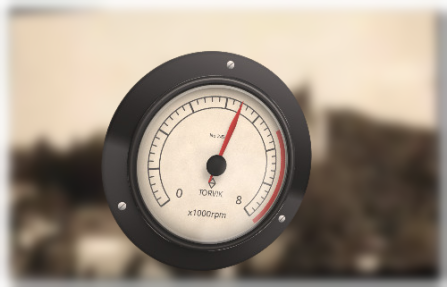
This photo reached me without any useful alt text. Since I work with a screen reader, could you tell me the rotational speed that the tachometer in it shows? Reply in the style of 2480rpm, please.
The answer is 4400rpm
